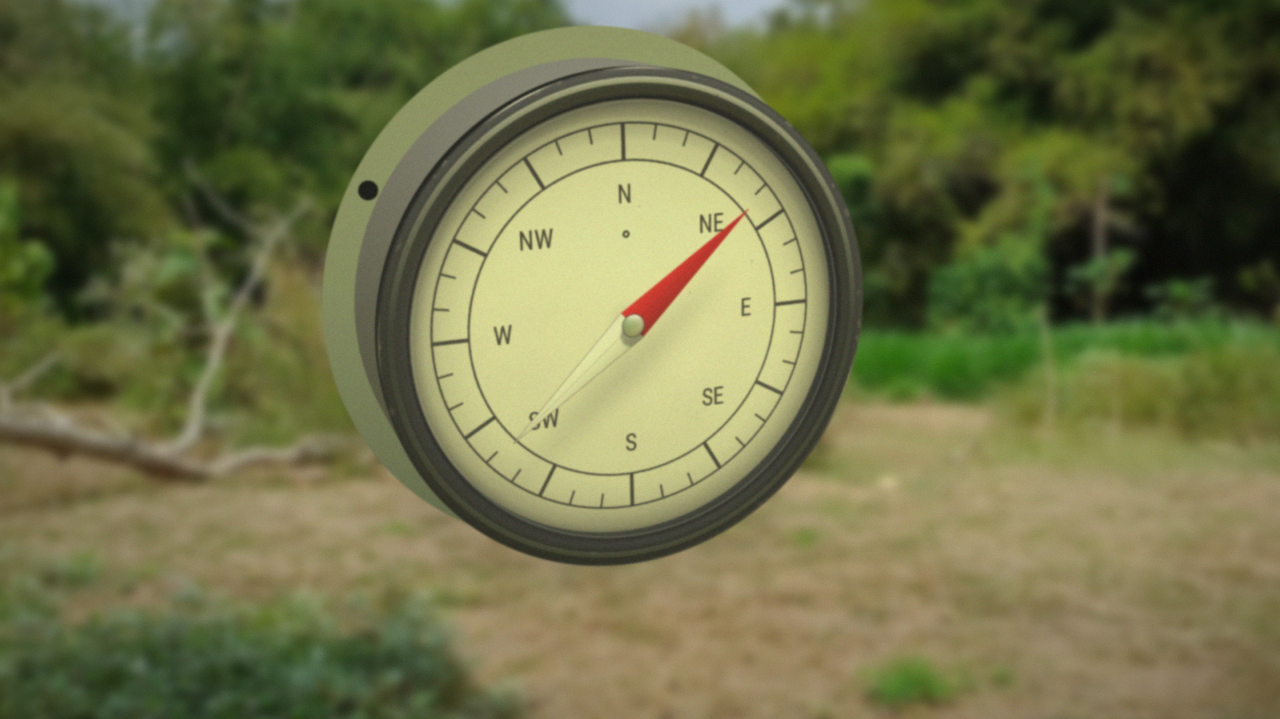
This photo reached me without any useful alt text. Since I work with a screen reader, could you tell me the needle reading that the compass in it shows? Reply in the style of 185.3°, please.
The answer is 50°
